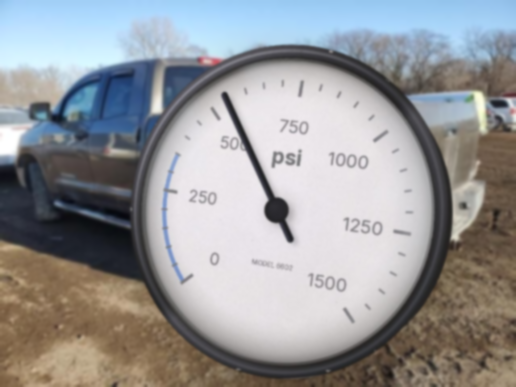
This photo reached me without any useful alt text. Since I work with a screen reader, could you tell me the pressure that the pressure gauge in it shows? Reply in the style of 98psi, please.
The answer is 550psi
